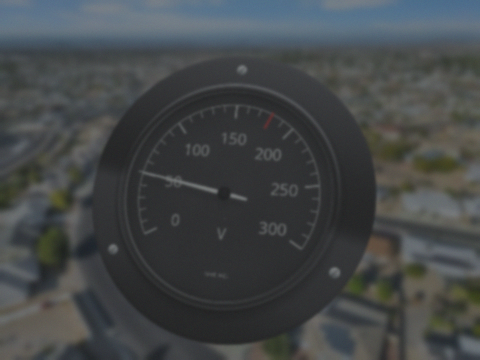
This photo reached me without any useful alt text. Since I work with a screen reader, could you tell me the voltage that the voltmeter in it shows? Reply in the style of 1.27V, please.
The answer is 50V
